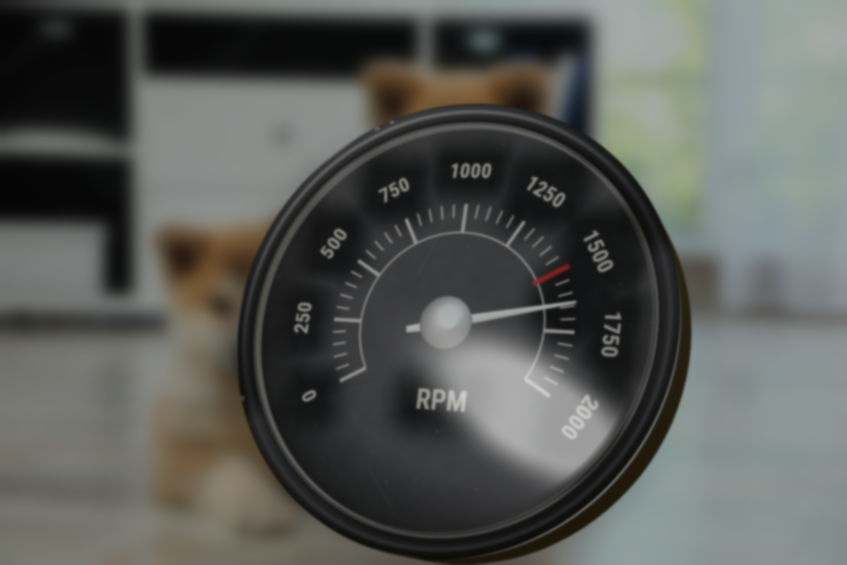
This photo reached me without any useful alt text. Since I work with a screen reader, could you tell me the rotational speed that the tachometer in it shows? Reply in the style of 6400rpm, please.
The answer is 1650rpm
